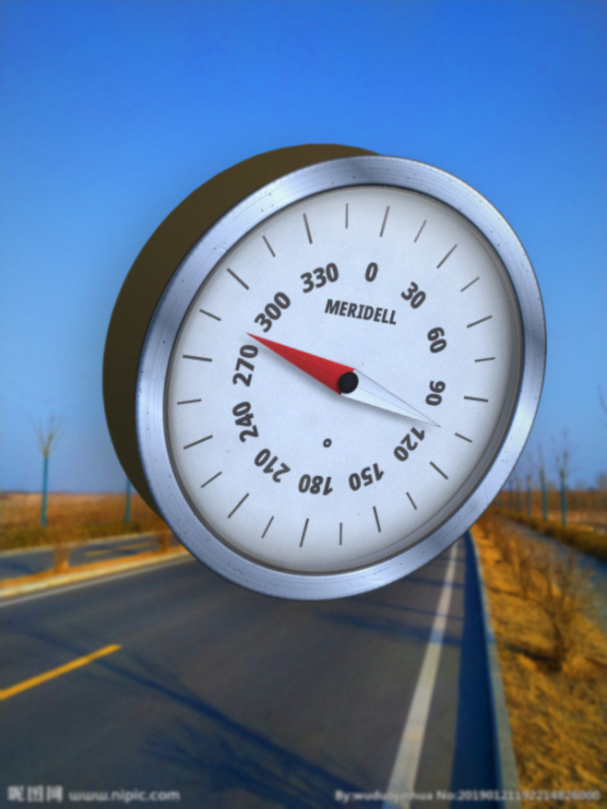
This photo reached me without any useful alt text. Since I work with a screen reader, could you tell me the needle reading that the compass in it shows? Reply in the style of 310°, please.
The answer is 285°
